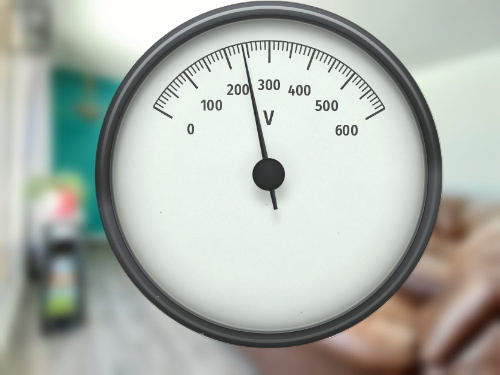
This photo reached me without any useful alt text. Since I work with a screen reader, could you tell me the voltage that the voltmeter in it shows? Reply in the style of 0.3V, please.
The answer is 240V
